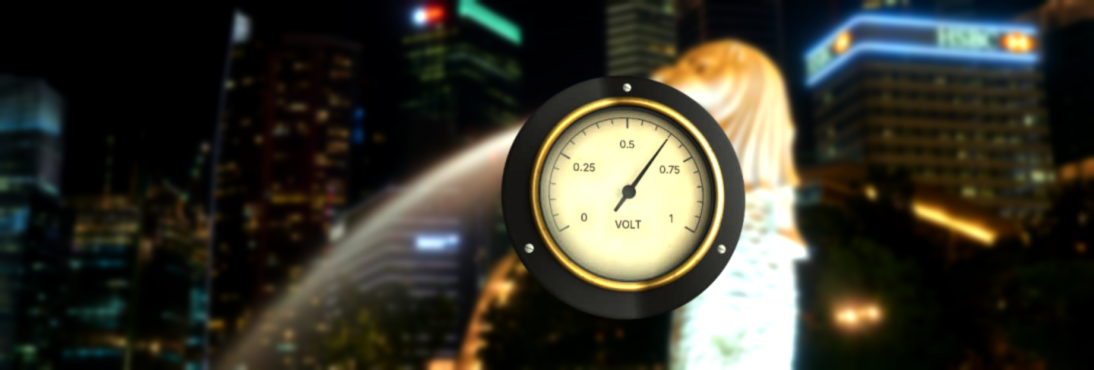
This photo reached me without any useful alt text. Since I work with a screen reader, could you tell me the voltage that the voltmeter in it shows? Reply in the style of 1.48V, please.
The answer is 0.65V
